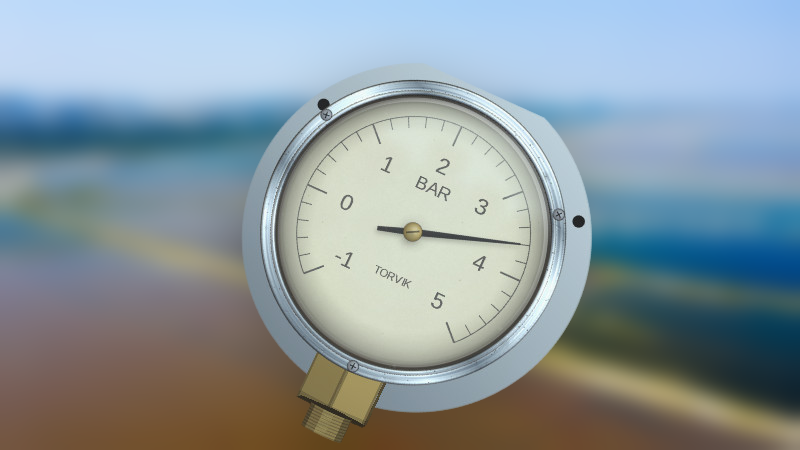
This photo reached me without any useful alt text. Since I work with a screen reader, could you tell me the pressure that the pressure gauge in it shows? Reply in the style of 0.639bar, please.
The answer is 3.6bar
